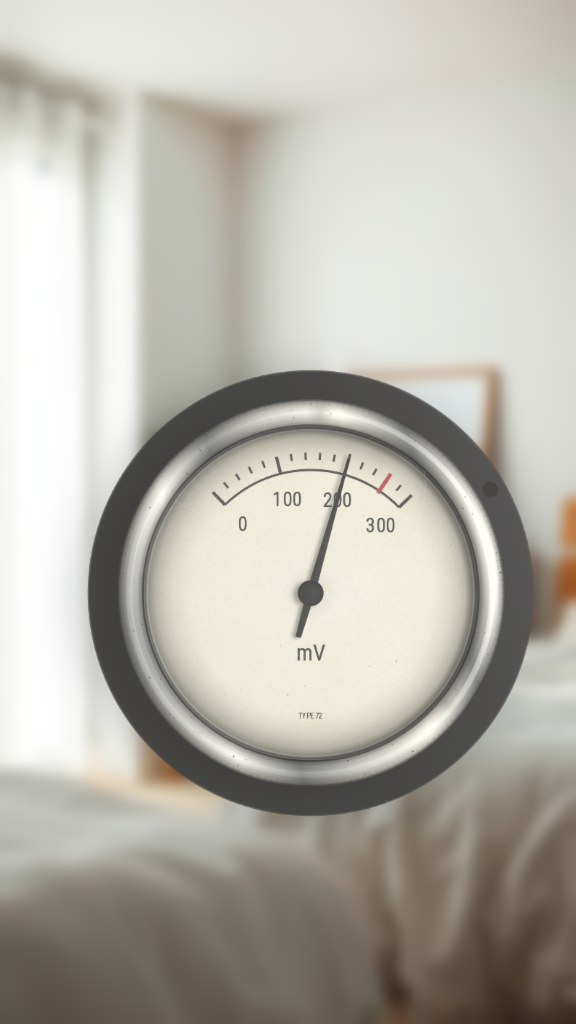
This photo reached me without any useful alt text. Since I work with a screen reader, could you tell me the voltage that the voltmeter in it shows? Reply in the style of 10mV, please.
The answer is 200mV
